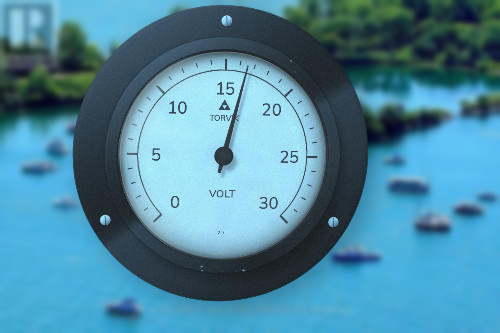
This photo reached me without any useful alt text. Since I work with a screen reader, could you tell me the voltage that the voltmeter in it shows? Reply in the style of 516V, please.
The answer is 16.5V
